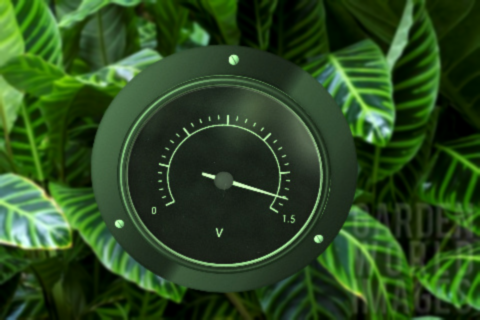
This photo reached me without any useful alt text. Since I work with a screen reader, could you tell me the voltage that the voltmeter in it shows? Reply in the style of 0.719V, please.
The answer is 1.4V
